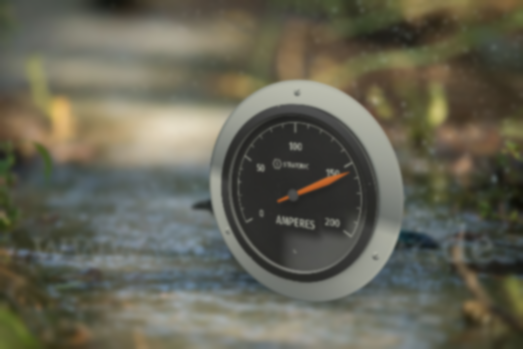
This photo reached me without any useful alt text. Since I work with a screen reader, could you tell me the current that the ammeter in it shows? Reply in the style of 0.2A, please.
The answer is 155A
